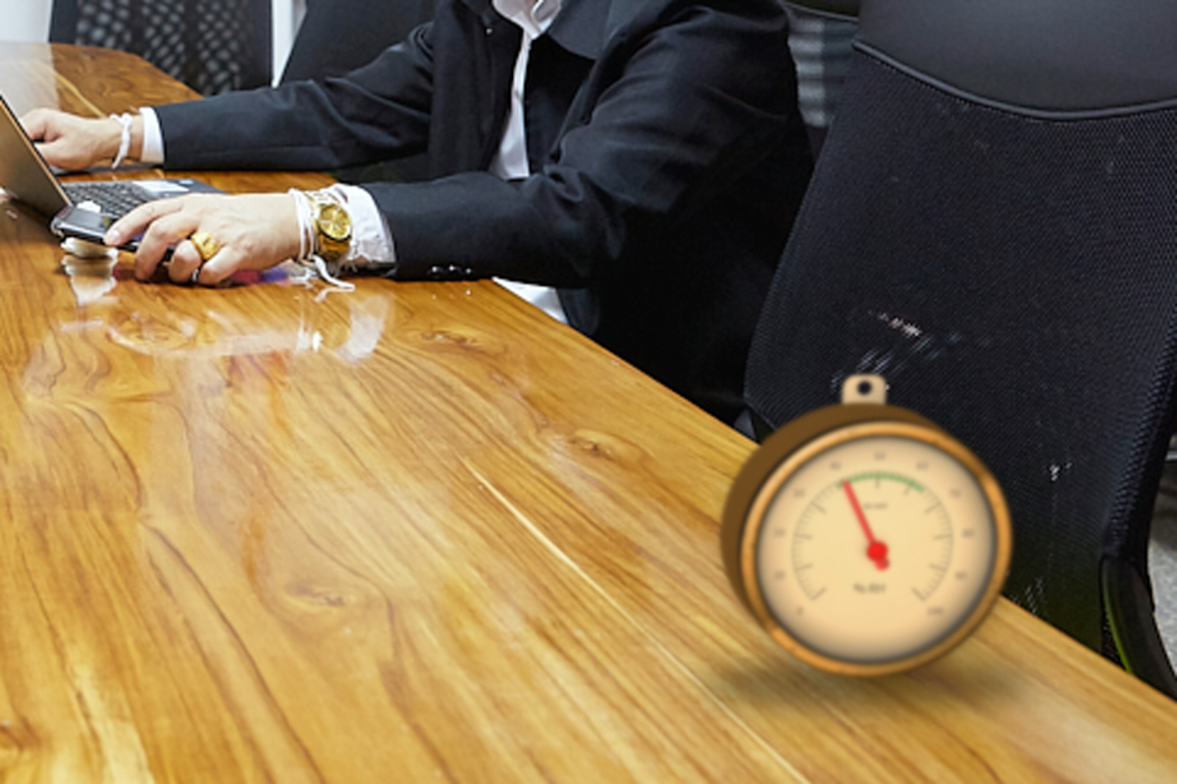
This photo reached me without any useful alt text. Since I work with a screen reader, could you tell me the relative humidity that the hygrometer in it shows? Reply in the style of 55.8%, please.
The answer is 40%
